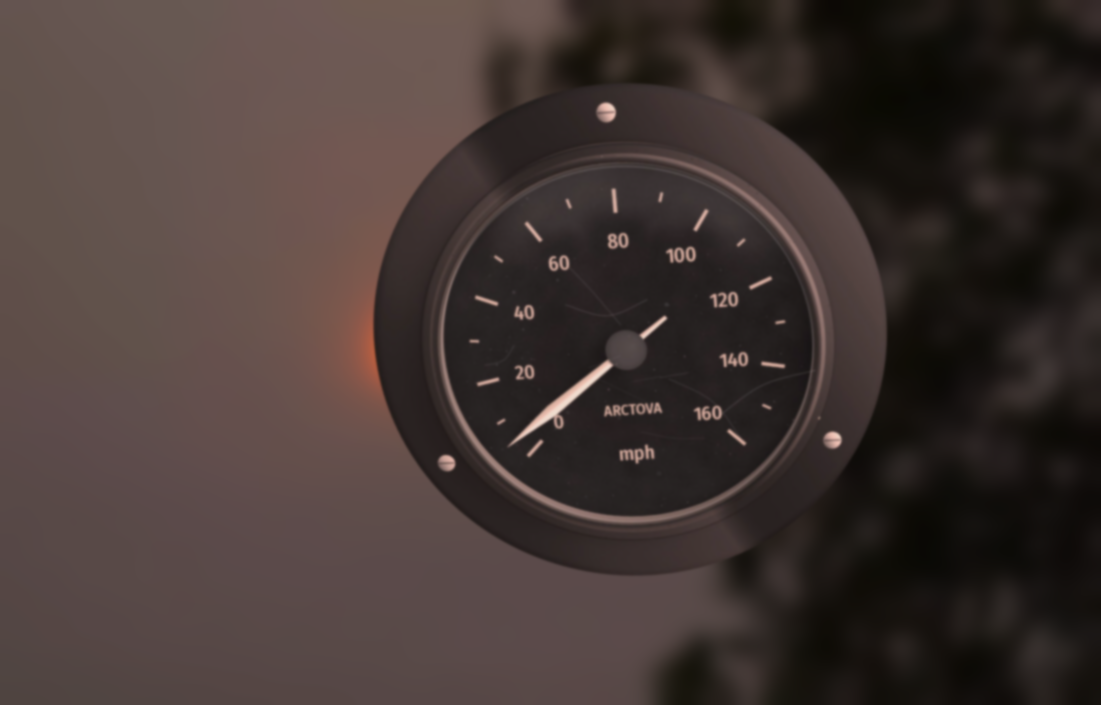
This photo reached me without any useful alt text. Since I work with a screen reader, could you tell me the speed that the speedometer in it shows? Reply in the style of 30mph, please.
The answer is 5mph
